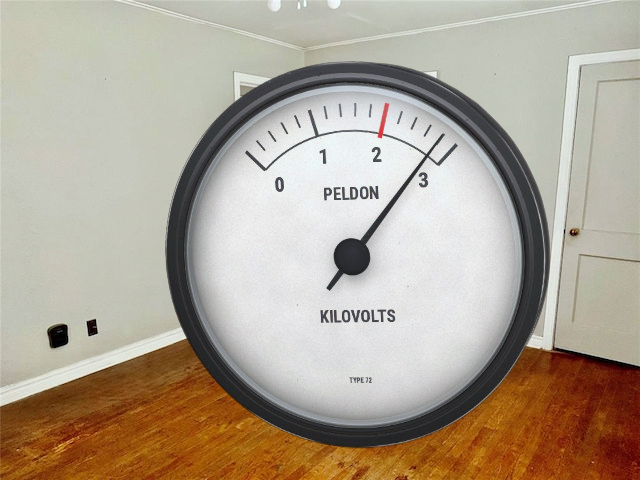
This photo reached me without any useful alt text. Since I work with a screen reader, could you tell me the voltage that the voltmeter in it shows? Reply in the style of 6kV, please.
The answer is 2.8kV
